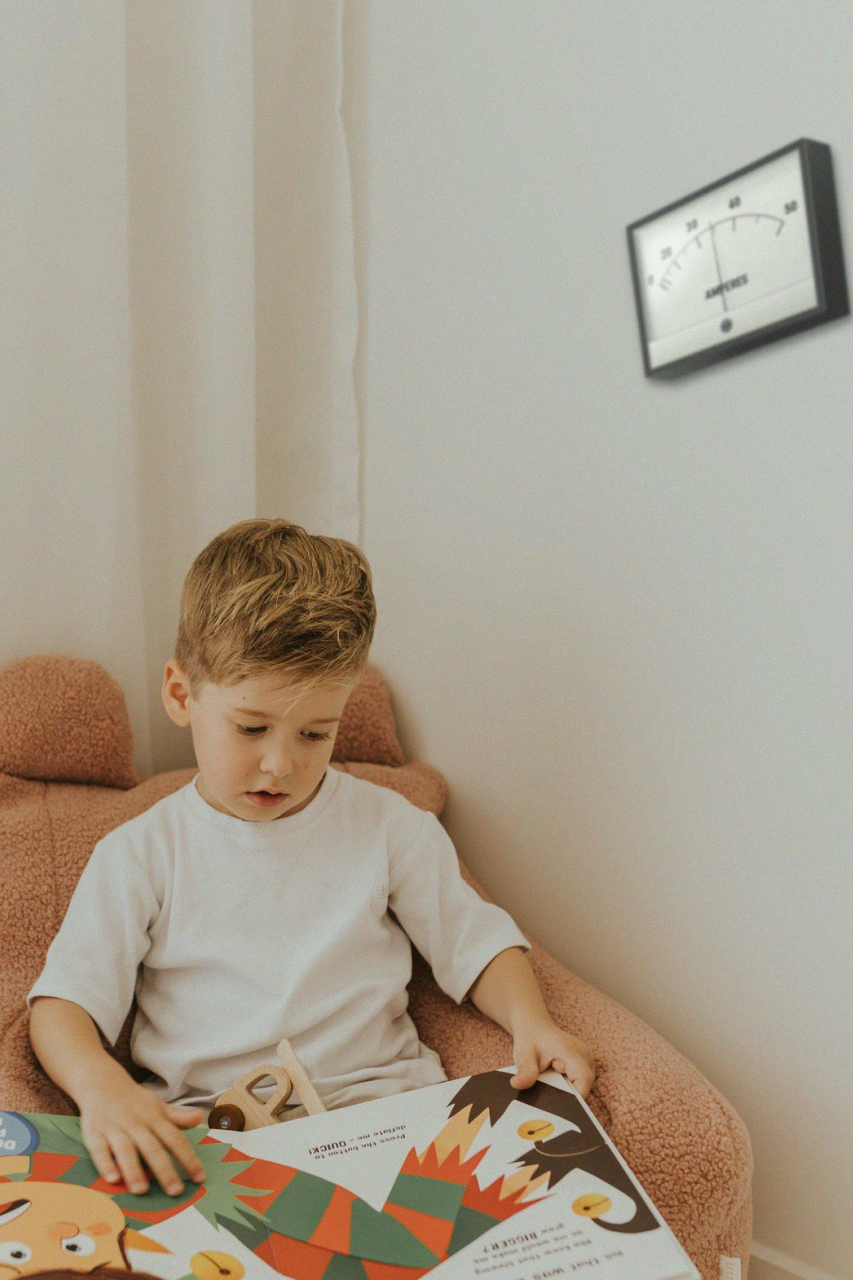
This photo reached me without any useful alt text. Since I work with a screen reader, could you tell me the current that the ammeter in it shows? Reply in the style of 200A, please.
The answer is 35A
